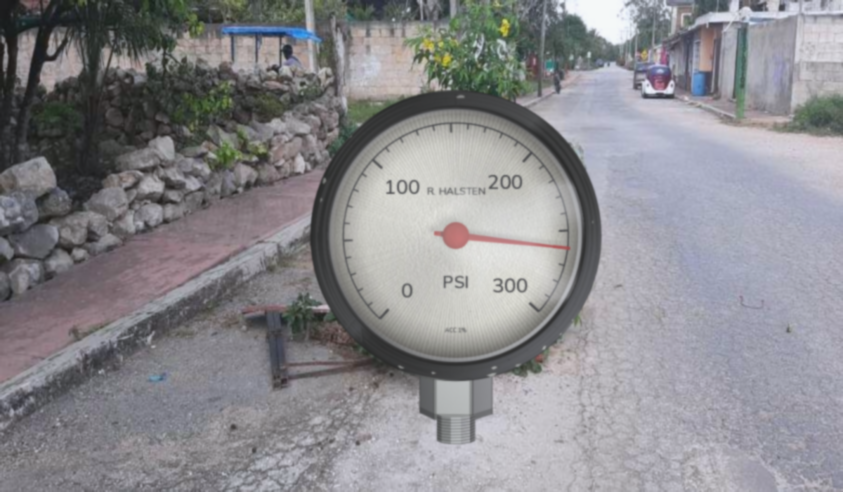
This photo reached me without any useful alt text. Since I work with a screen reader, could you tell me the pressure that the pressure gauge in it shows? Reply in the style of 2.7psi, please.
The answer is 260psi
